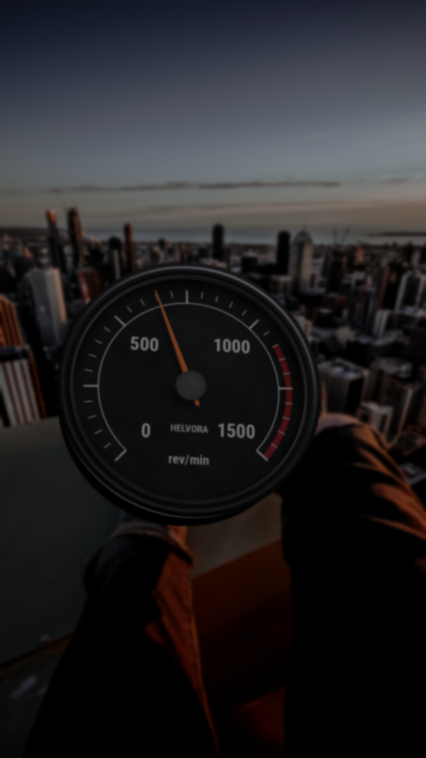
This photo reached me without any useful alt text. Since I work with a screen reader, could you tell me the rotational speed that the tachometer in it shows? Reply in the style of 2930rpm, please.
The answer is 650rpm
